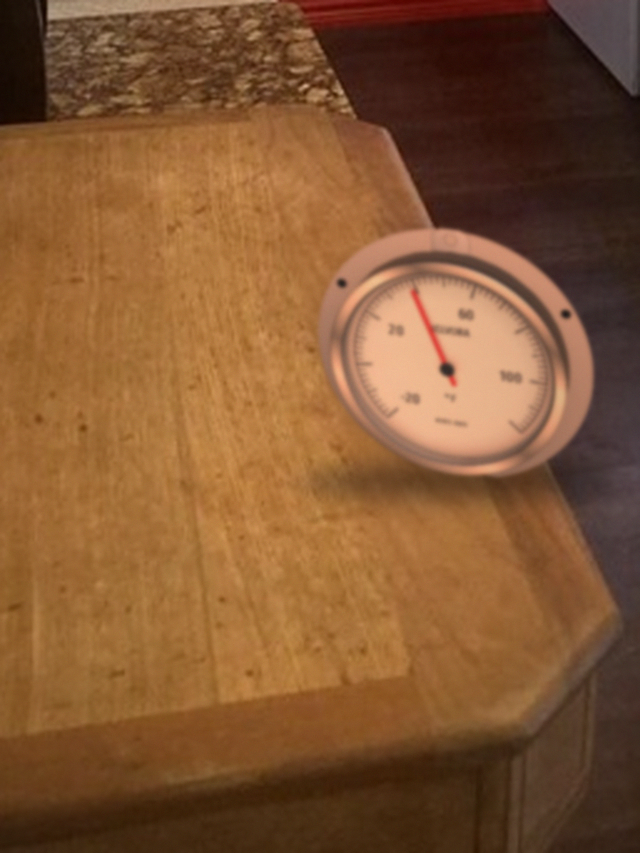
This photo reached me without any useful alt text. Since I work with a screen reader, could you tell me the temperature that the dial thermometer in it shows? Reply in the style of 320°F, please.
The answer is 40°F
